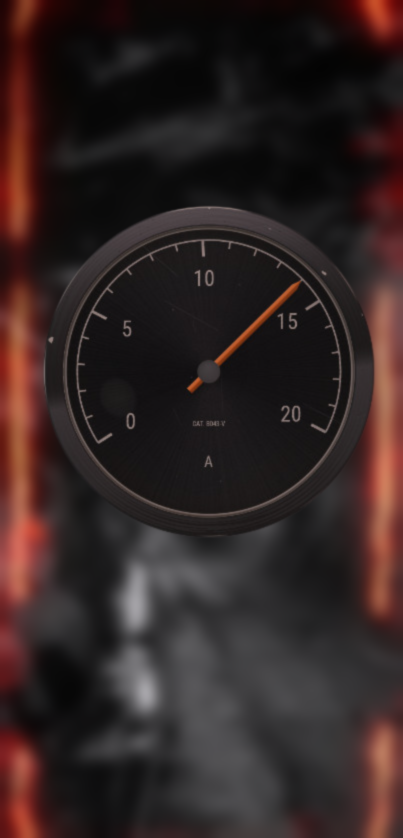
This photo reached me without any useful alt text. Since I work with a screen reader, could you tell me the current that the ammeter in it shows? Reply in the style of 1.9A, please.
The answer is 14A
